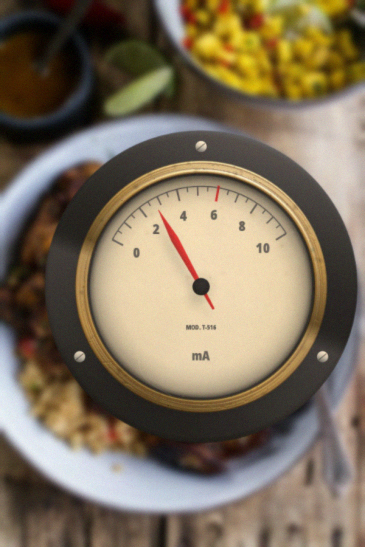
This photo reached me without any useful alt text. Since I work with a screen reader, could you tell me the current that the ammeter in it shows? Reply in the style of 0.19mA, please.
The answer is 2.75mA
